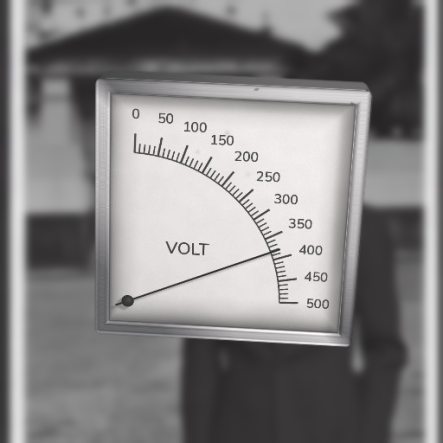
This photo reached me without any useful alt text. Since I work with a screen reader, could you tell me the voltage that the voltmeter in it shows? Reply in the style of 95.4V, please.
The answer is 380V
